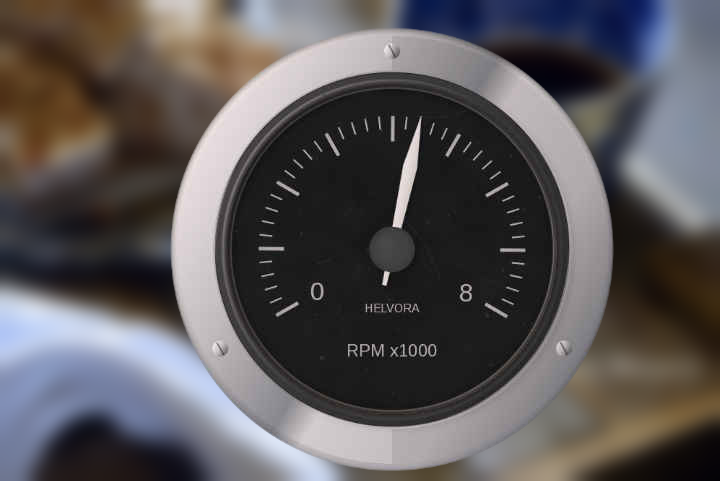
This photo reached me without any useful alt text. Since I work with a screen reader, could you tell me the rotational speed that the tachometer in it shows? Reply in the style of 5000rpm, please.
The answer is 4400rpm
